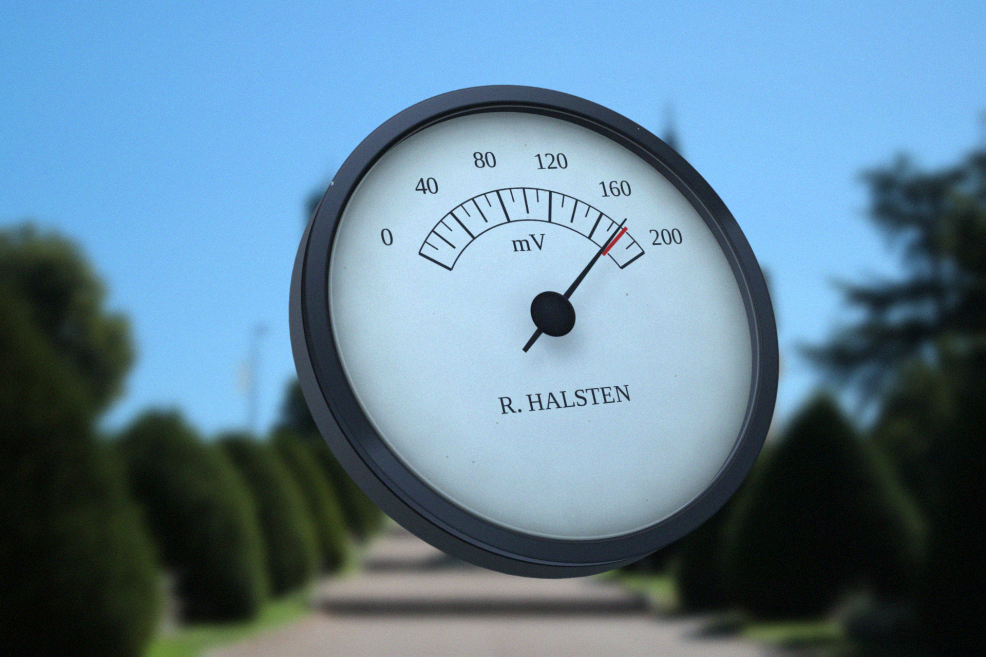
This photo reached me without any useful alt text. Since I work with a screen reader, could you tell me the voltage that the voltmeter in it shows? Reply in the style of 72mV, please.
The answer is 175mV
